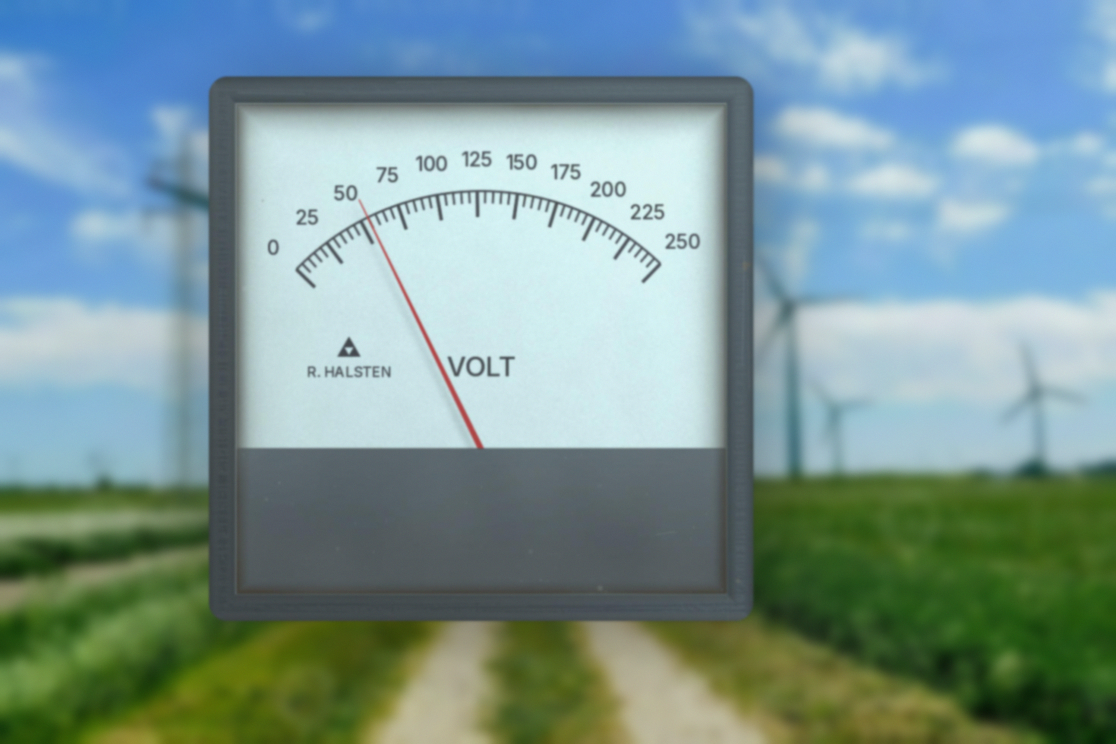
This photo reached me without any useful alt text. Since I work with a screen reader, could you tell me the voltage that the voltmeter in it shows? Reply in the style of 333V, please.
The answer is 55V
